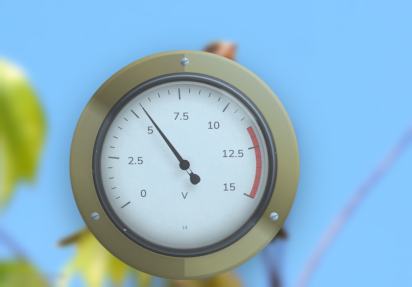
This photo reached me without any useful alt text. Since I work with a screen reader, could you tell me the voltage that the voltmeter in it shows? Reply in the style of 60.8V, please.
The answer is 5.5V
